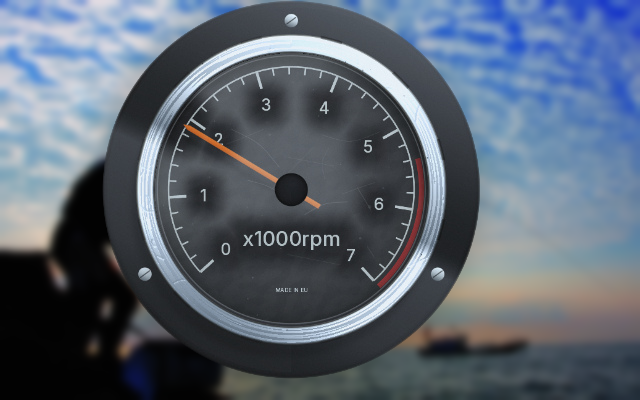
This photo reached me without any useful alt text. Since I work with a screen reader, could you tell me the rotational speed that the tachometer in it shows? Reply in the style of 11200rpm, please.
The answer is 1900rpm
